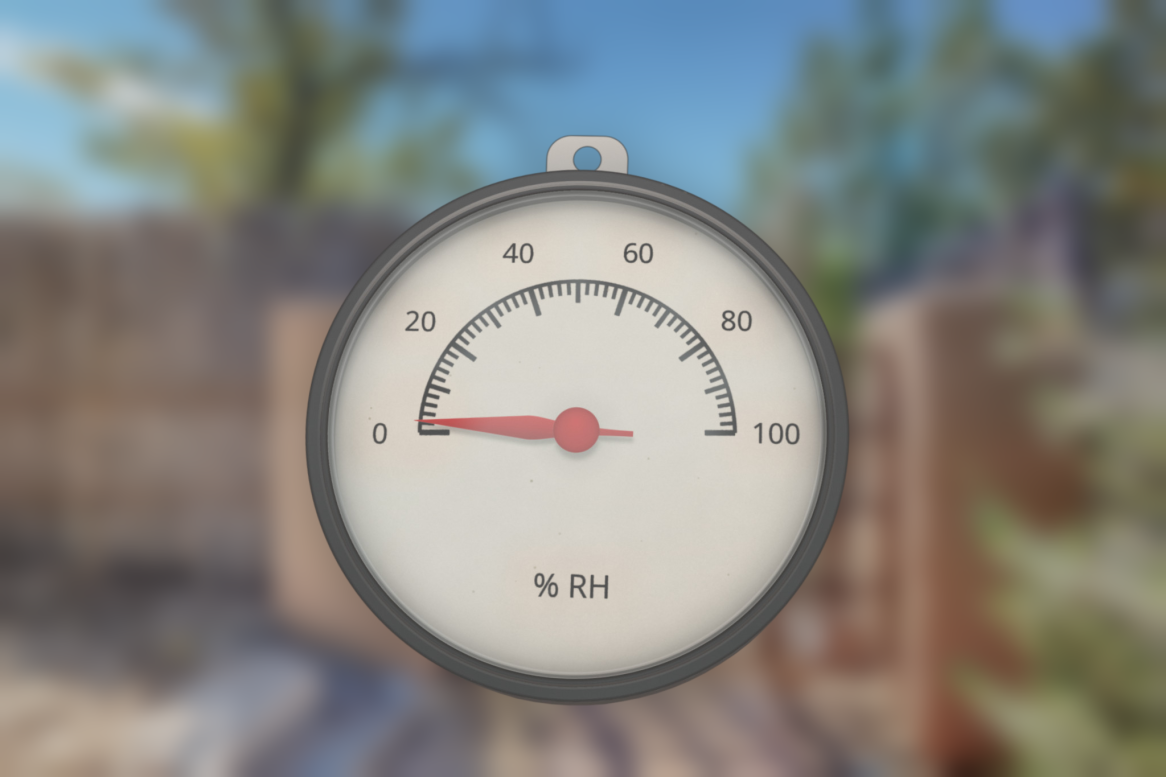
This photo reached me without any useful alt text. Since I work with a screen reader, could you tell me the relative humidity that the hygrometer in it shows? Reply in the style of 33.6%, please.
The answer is 2%
